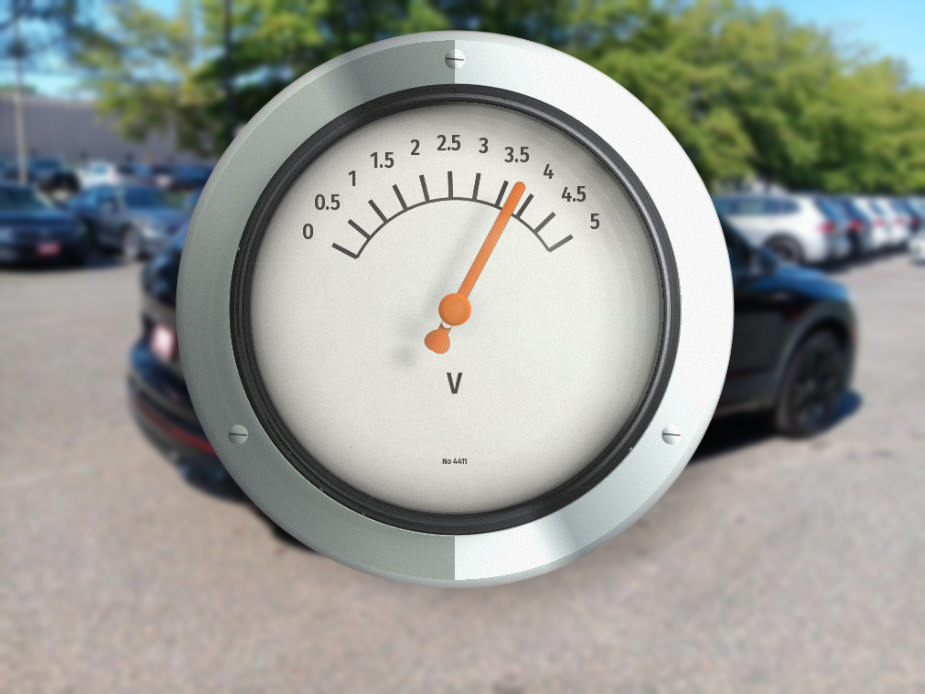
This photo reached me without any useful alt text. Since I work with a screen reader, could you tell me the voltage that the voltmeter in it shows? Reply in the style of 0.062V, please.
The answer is 3.75V
